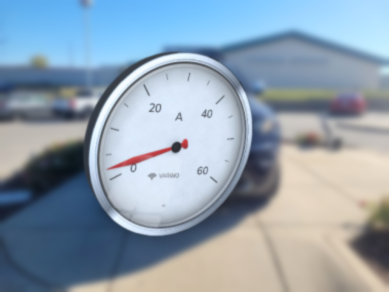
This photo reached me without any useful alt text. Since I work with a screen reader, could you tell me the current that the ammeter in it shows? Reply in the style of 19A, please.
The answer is 2.5A
